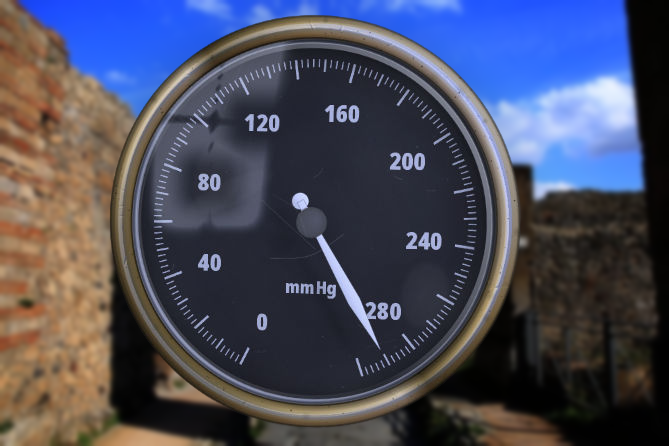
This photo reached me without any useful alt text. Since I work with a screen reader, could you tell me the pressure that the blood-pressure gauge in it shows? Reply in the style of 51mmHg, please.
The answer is 290mmHg
